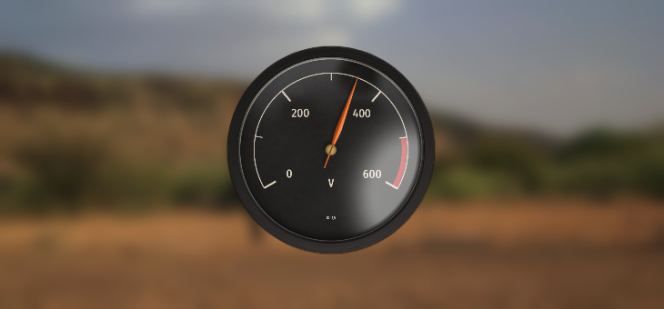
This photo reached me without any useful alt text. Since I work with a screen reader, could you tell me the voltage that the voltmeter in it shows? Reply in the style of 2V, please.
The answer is 350V
